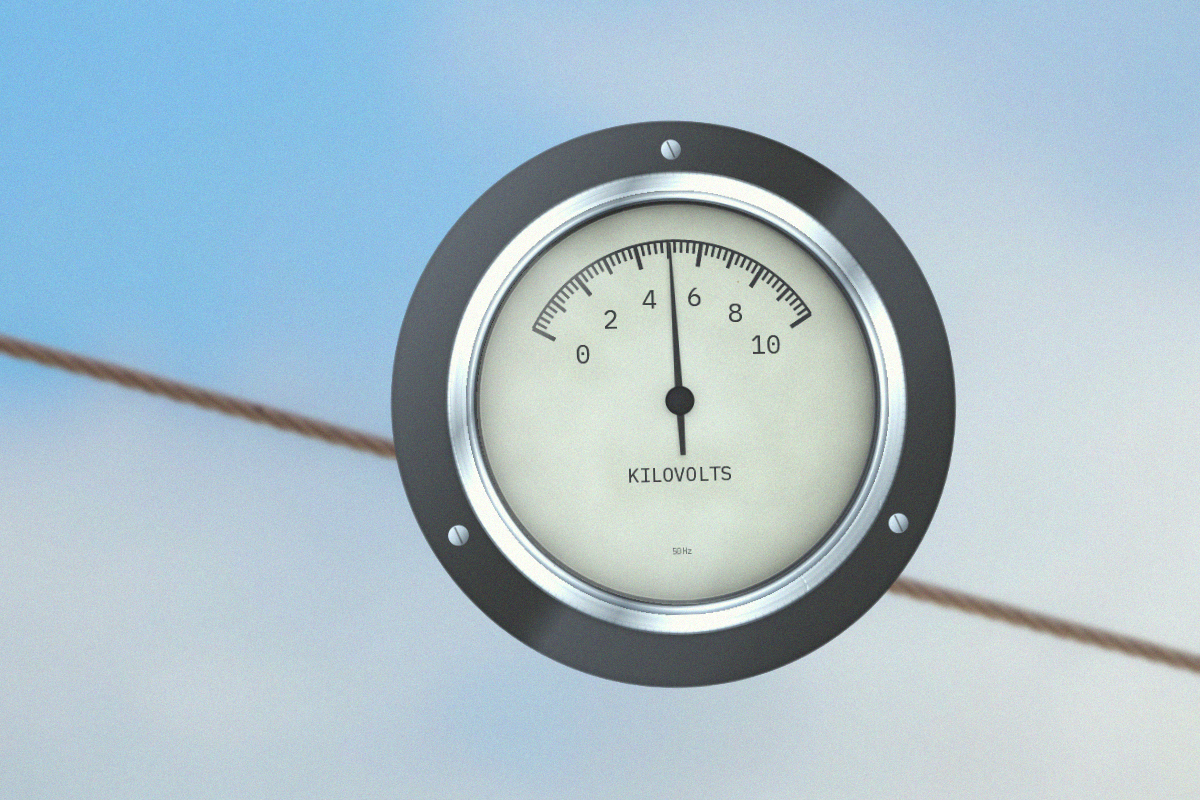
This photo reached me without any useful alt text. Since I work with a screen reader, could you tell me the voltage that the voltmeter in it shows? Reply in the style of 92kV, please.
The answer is 5kV
